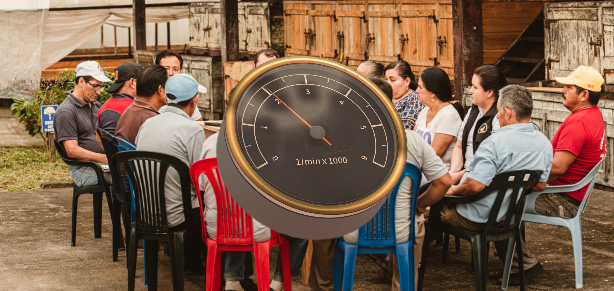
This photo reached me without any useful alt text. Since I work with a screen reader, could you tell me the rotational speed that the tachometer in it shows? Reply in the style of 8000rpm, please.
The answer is 2000rpm
